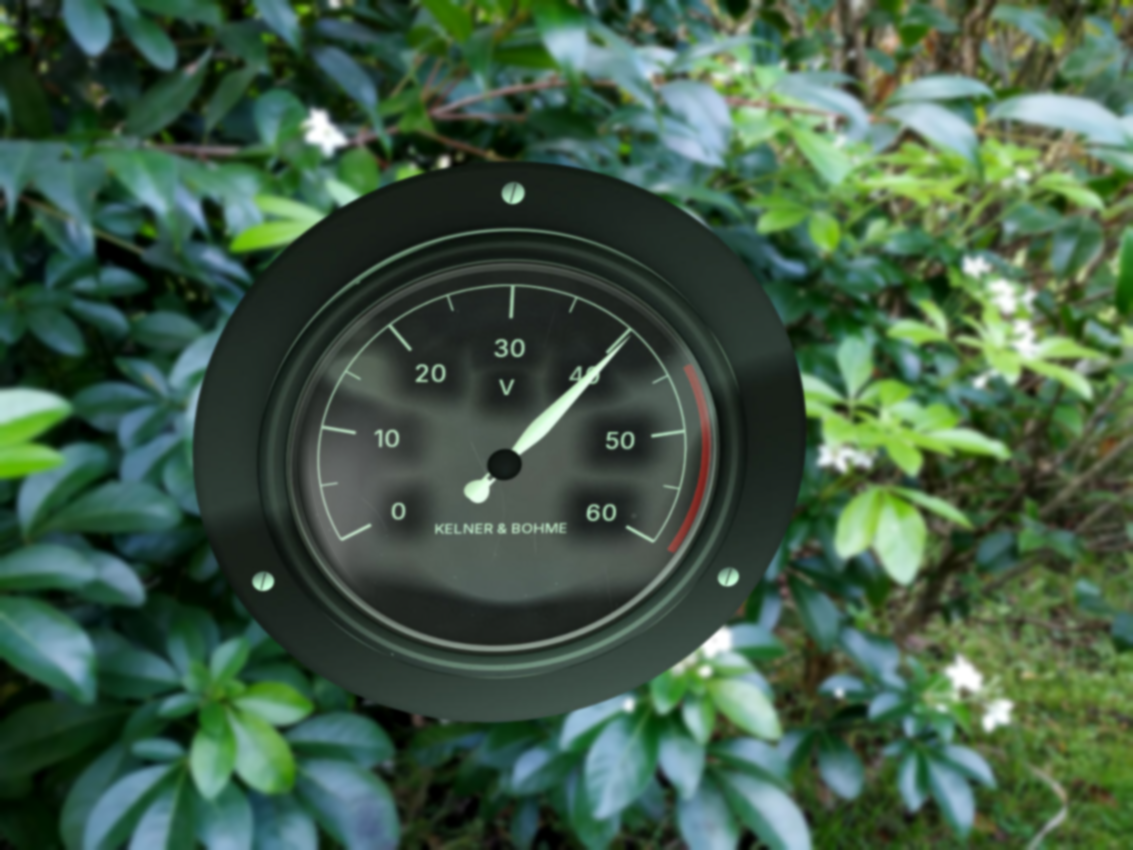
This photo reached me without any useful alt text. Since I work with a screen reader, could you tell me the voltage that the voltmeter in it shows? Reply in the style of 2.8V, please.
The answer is 40V
